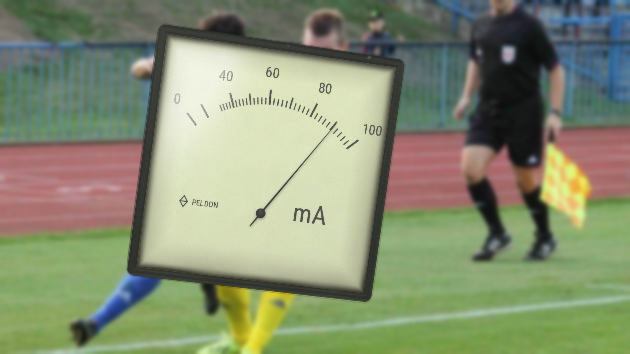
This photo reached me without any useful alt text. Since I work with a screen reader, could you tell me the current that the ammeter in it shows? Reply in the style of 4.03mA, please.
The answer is 90mA
